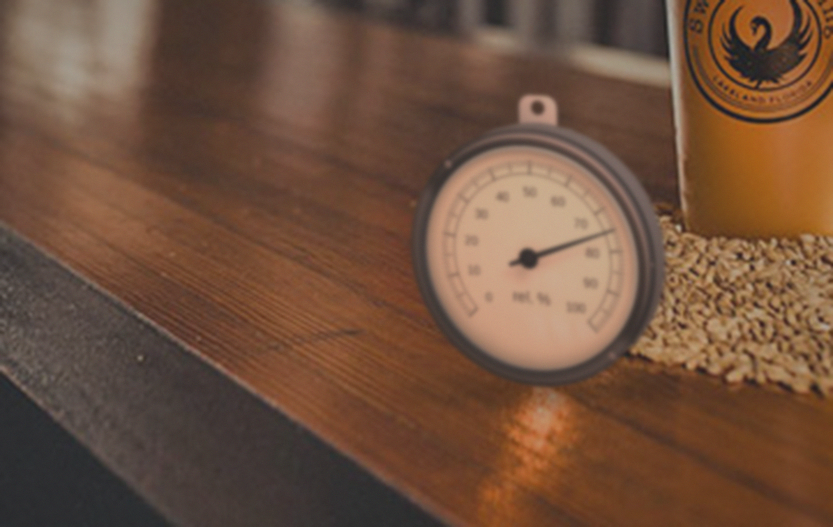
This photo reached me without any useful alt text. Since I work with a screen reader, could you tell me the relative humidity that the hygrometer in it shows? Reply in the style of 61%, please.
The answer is 75%
